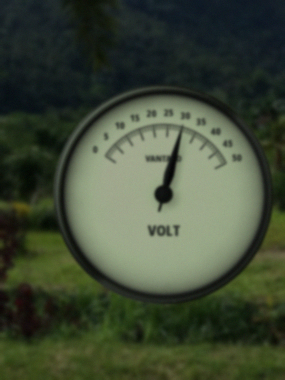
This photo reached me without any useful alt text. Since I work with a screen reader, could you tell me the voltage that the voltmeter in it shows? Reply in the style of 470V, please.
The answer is 30V
